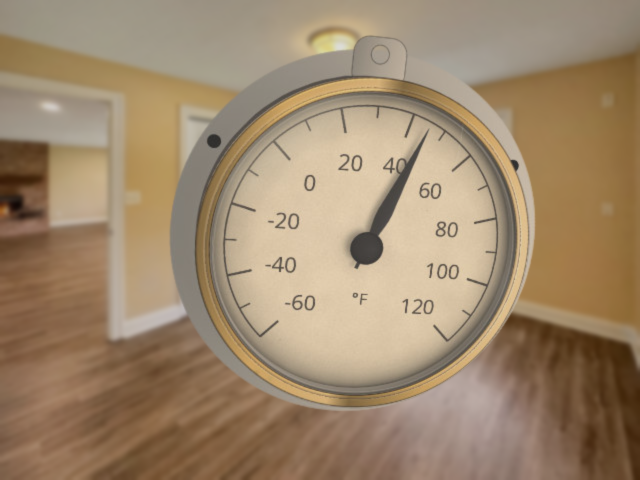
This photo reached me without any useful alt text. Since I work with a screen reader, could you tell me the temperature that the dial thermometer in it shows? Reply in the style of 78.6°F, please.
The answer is 45°F
